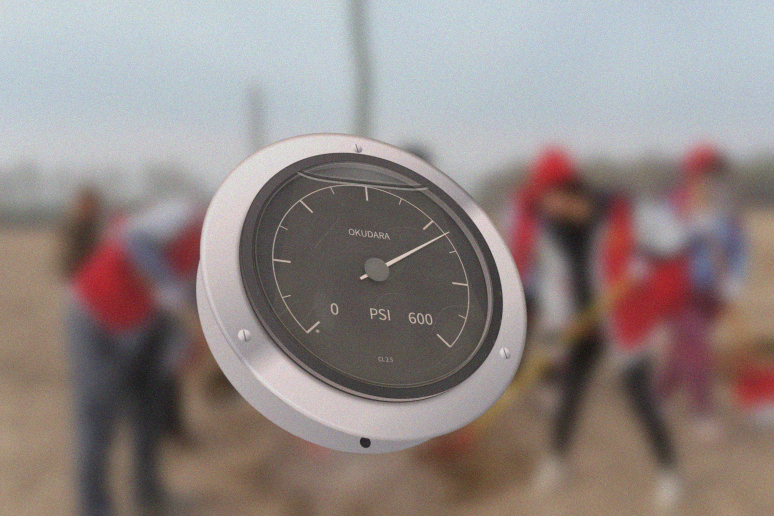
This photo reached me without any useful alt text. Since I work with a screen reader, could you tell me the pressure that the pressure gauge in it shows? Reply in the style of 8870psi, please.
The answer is 425psi
